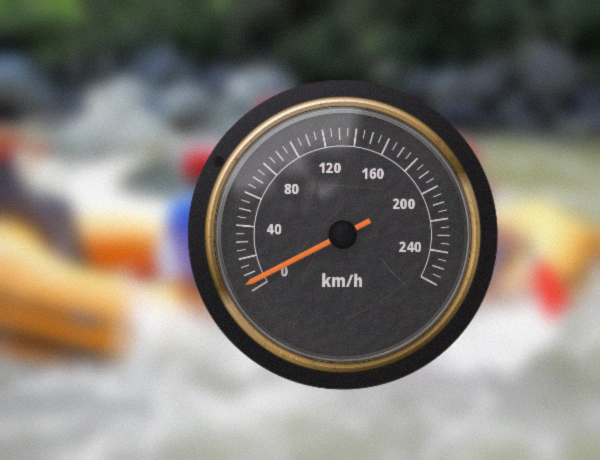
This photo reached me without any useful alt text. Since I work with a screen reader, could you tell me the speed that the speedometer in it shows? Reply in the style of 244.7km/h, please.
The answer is 5km/h
